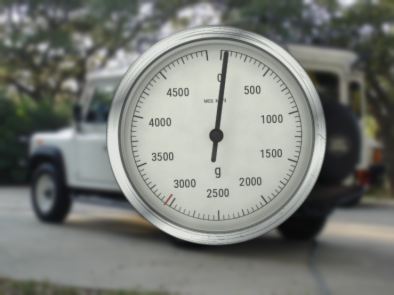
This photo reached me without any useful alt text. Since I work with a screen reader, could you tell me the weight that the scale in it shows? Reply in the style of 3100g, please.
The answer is 50g
